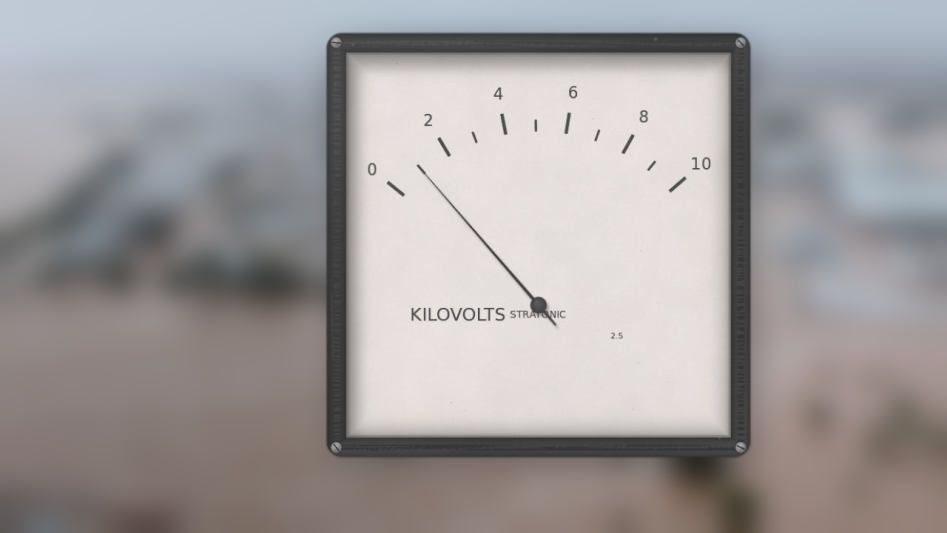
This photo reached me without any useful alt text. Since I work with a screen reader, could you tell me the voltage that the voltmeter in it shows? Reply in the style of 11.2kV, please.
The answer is 1kV
